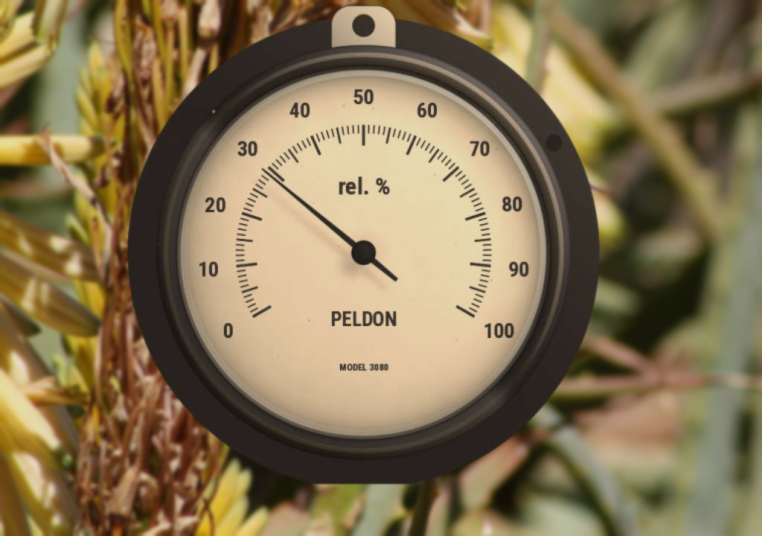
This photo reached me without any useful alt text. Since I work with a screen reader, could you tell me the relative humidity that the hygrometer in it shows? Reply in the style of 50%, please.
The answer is 29%
